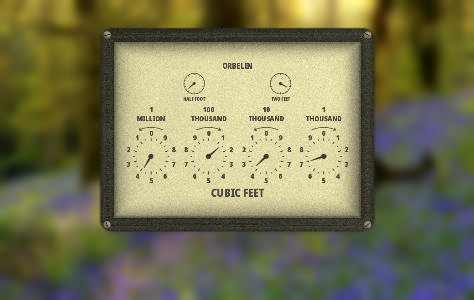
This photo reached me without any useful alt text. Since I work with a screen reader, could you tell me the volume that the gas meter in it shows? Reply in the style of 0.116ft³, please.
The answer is 413700ft³
